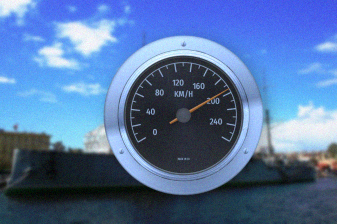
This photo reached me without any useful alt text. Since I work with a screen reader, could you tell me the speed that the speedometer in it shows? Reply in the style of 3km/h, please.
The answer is 195km/h
